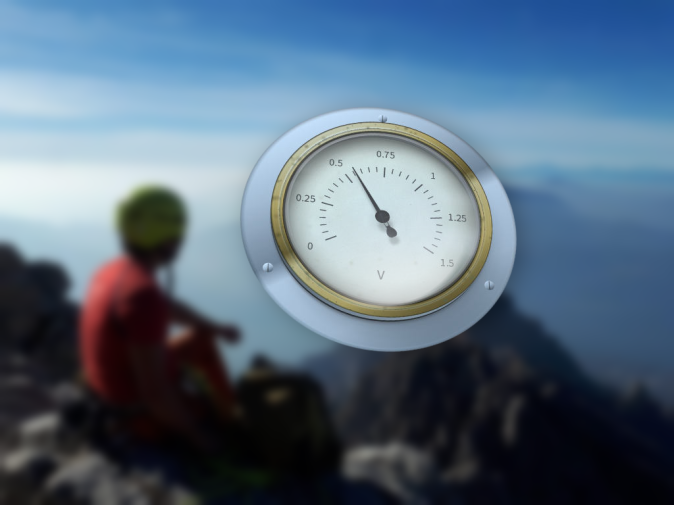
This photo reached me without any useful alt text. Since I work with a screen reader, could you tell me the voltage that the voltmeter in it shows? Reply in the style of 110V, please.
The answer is 0.55V
